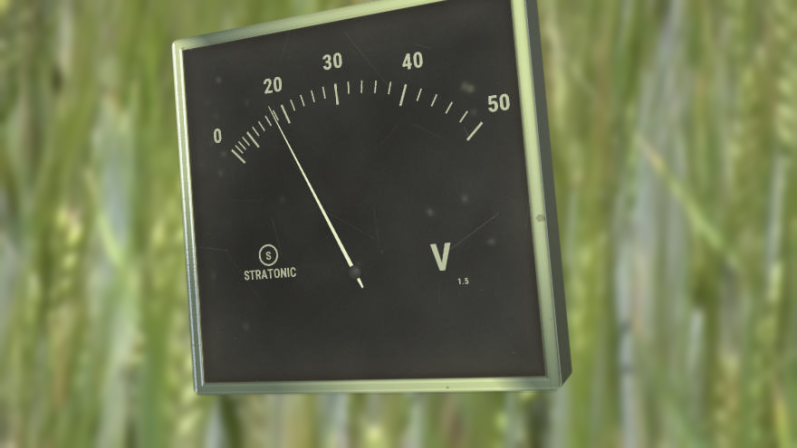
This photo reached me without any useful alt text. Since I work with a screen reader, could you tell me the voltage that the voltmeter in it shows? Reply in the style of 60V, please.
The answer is 18V
